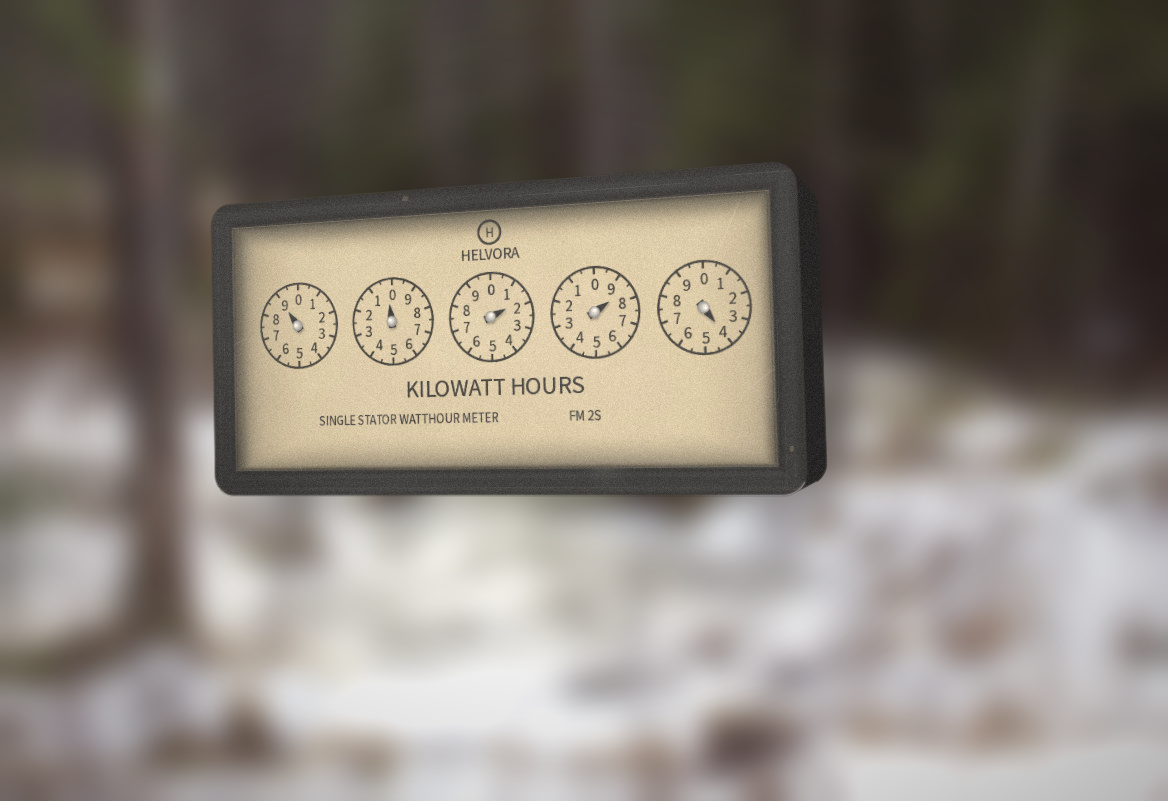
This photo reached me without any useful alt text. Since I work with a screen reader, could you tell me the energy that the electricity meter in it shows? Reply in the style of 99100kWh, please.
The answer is 90184kWh
